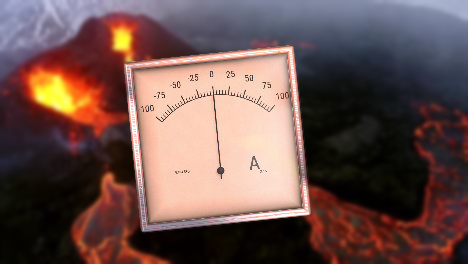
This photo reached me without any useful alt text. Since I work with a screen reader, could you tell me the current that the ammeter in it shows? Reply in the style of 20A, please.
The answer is 0A
